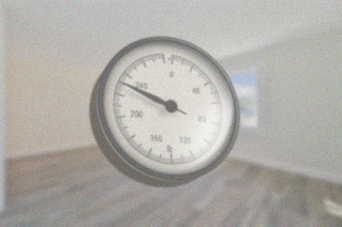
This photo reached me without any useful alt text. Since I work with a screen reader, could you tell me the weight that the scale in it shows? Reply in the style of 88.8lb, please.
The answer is 230lb
